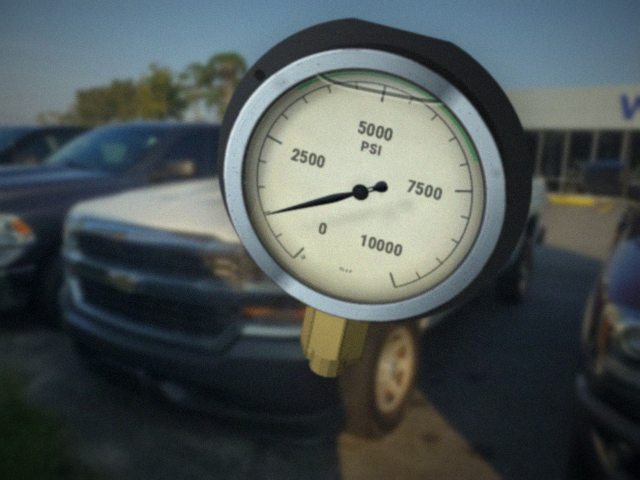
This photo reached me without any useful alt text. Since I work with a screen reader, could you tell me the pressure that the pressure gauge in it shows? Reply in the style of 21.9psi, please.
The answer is 1000psi
